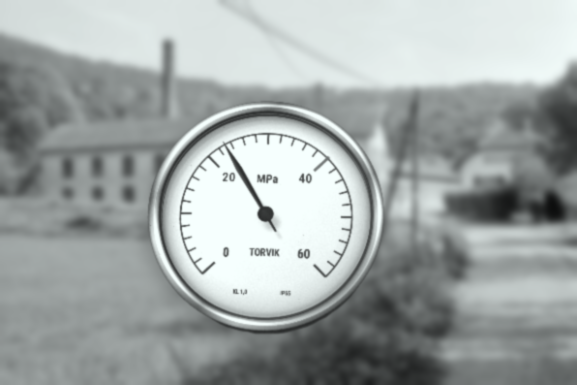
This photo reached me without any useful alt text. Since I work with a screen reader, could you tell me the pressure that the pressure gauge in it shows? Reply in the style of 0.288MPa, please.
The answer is 23MPa
